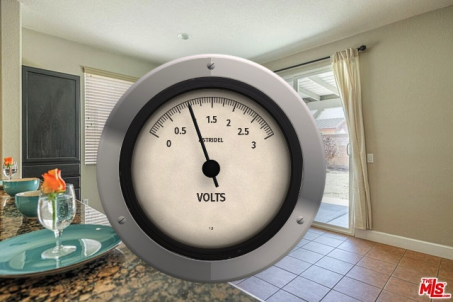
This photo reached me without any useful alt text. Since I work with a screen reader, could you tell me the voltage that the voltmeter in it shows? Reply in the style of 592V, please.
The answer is 1V
